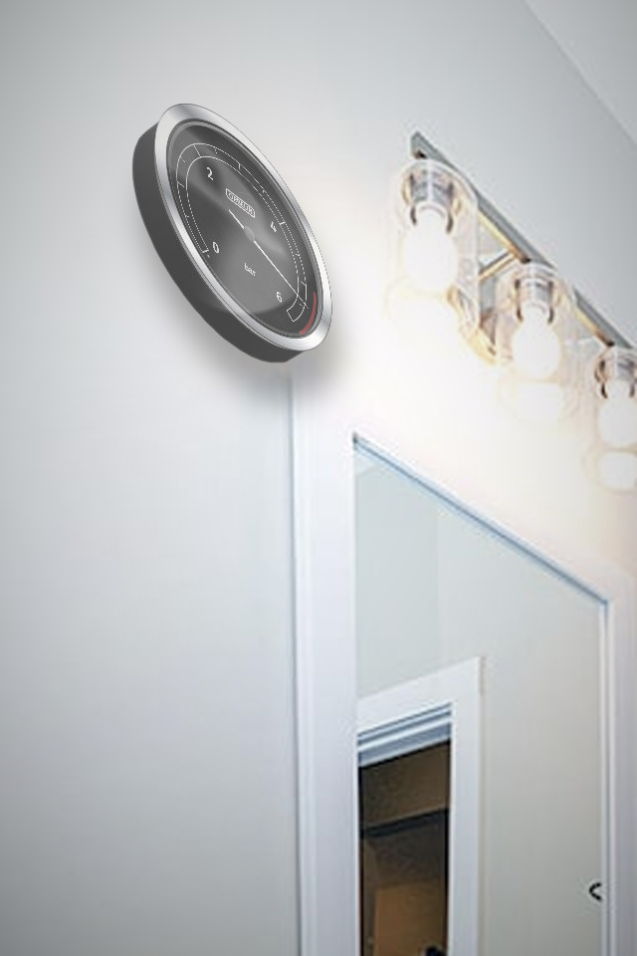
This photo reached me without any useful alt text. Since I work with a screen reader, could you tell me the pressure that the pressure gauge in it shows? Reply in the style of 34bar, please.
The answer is 5.5bar
